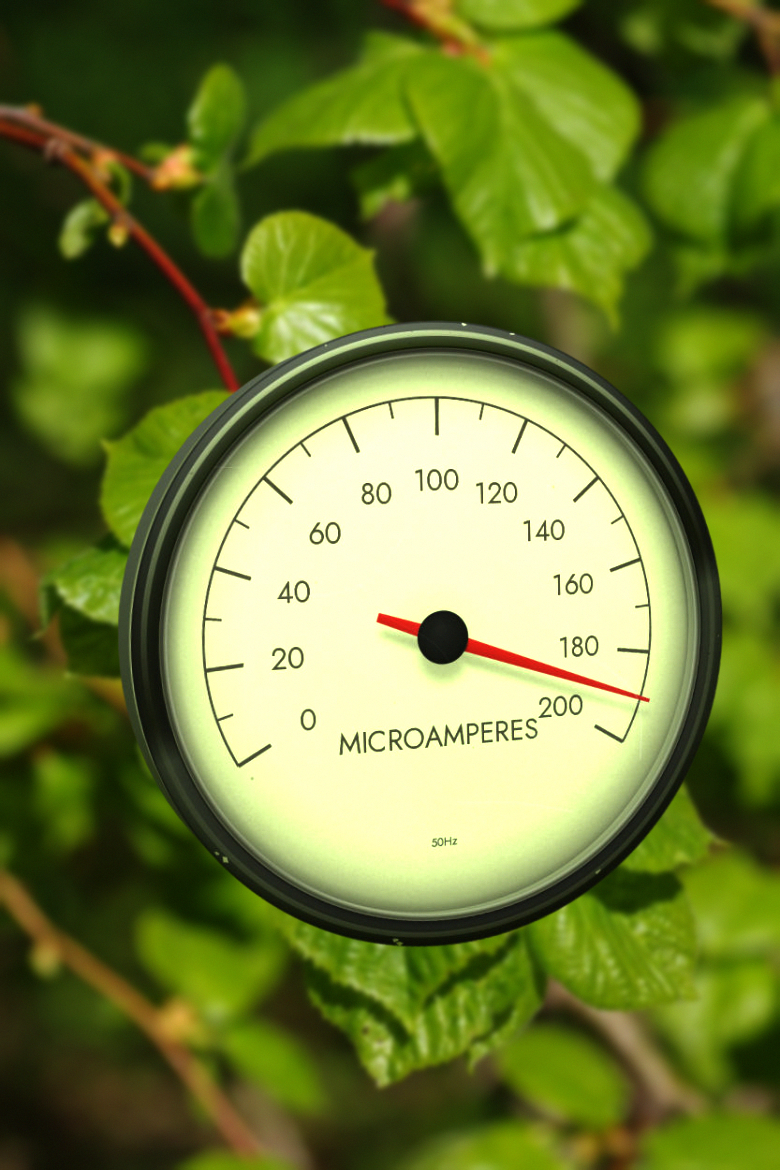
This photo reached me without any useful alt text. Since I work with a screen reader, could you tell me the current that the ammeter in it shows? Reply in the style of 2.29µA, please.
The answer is 190µA
